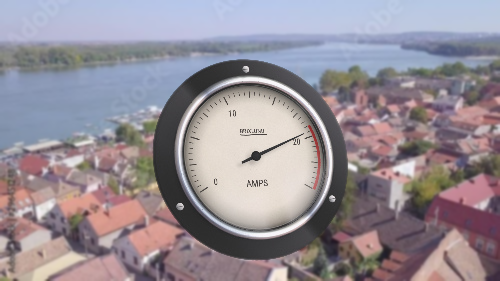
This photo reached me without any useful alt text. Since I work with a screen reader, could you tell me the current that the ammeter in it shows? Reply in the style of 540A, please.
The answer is 19.5A
